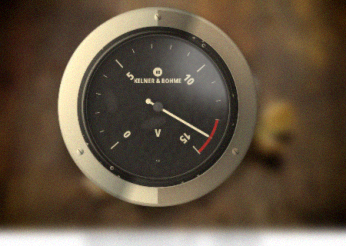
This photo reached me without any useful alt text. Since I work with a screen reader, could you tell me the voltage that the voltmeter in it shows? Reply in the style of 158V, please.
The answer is 14V
